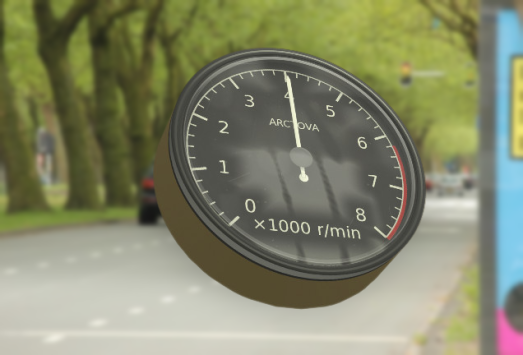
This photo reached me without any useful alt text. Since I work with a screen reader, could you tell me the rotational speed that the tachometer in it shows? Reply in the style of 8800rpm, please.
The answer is 4000rpm
